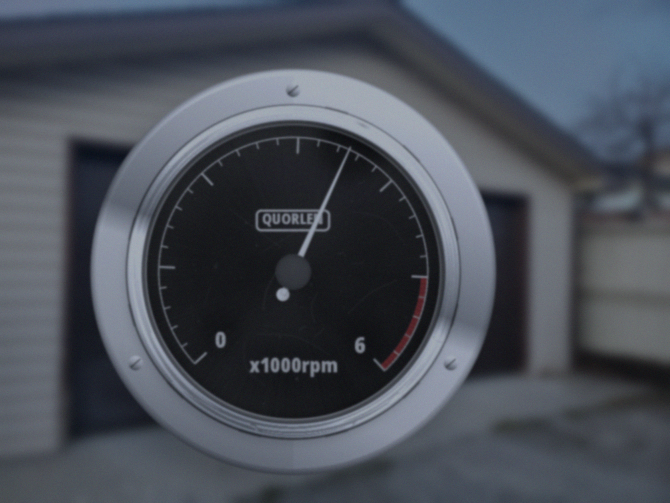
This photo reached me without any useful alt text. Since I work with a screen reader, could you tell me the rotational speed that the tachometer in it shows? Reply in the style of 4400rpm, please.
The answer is 3500rpm
